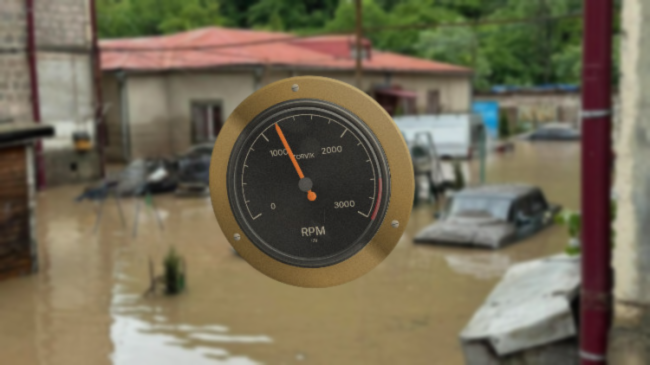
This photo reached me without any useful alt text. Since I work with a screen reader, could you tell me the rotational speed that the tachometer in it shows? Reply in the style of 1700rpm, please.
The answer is 1200rpm
